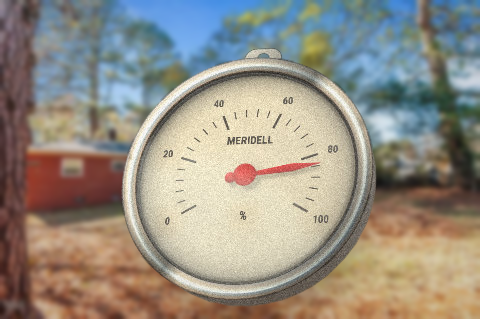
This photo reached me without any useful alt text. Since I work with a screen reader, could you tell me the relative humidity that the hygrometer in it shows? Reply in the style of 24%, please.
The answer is 84%
